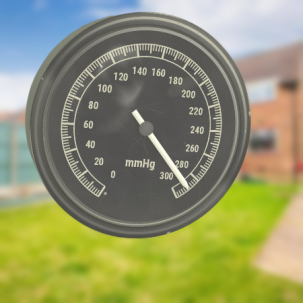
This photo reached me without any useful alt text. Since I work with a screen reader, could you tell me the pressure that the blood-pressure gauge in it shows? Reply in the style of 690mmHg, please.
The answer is 290mmHg
